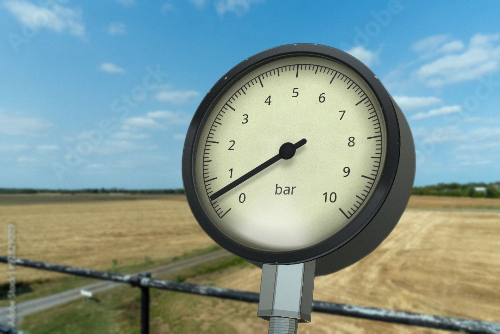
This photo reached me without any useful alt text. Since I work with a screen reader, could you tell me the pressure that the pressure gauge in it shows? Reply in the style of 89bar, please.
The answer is 0.5bar
